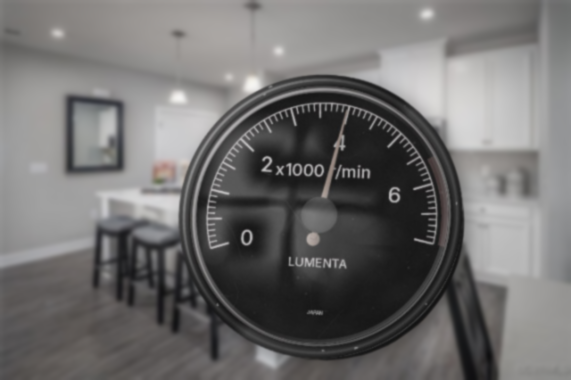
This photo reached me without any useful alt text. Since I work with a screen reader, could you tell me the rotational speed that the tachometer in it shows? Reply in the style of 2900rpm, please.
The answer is 4000rpm
